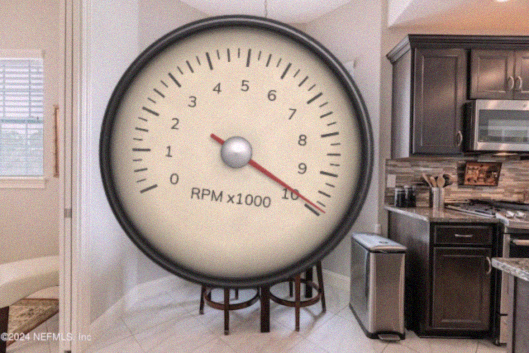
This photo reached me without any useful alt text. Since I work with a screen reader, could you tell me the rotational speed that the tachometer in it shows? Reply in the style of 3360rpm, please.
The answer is 9875rpm
